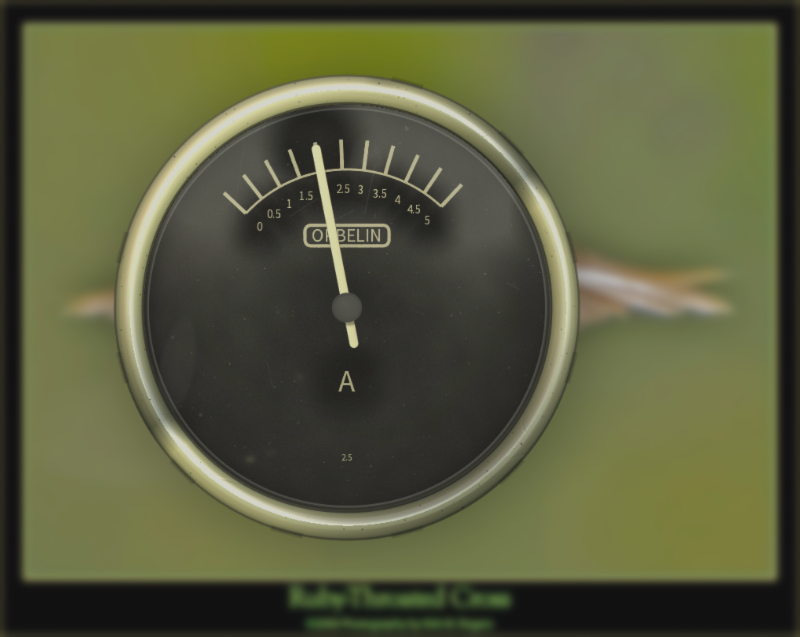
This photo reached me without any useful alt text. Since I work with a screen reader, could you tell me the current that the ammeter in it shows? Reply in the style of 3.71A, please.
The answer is 2A
